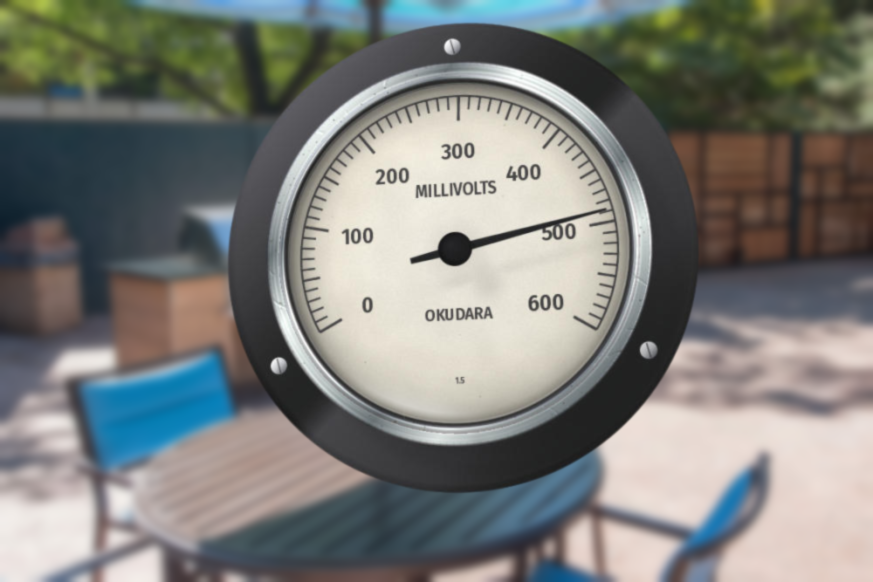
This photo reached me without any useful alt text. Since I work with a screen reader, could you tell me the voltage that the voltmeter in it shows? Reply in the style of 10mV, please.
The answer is 490mV
